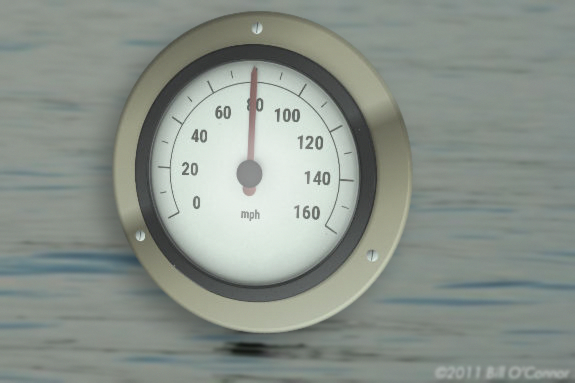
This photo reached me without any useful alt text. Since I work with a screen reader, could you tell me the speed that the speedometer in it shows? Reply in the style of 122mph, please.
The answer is 80mph
